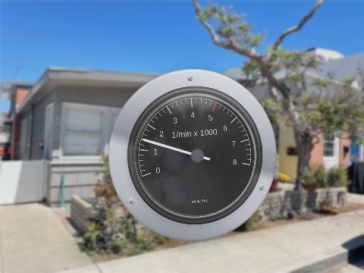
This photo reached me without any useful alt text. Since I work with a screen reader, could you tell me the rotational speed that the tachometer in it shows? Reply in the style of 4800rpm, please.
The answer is 1400rpm
